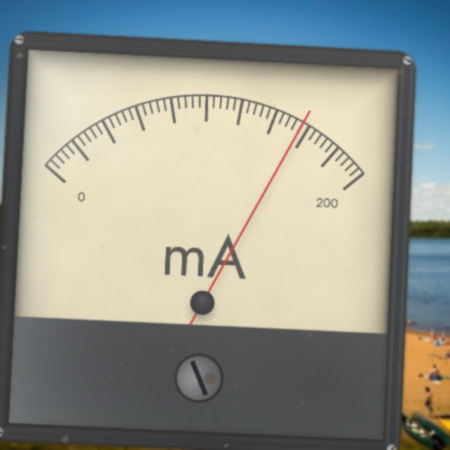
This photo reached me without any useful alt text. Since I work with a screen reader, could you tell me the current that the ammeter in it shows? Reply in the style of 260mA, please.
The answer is 156mA
